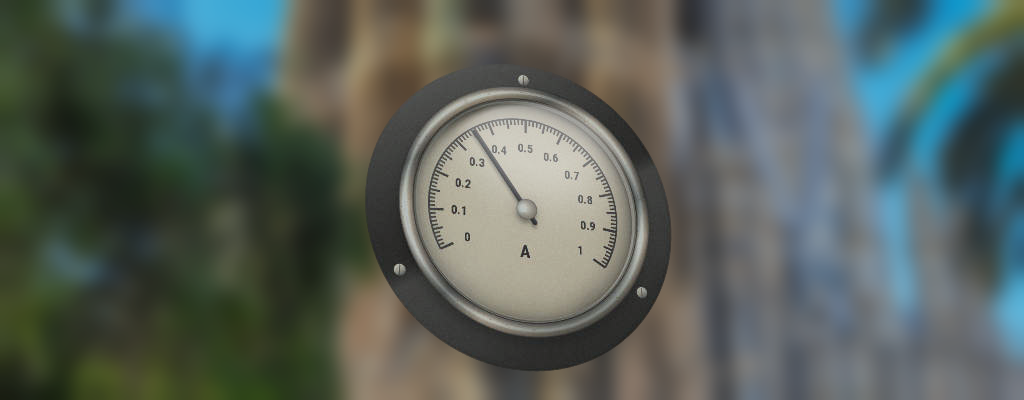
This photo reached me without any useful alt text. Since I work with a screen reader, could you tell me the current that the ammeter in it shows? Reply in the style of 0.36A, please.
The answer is 0.35A
